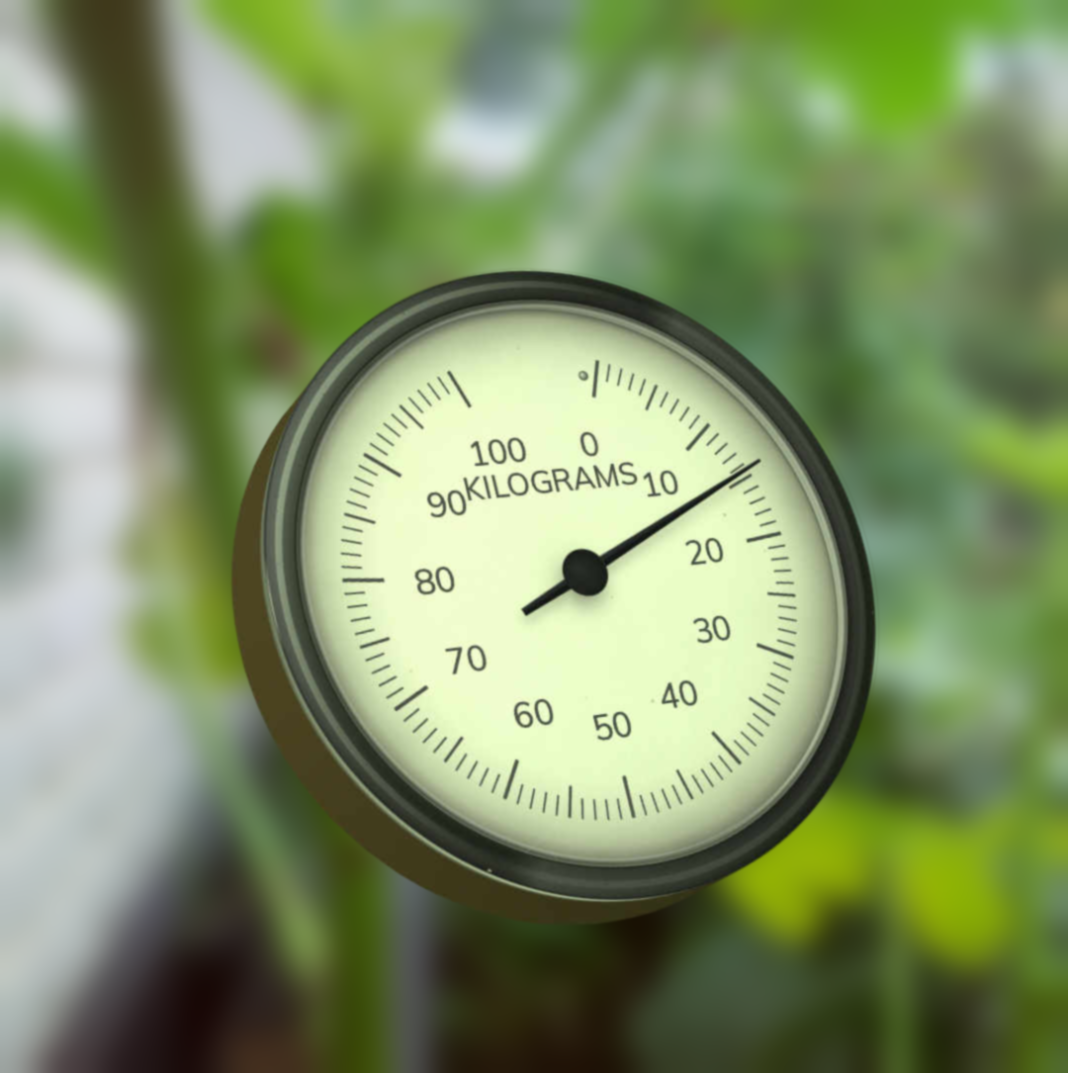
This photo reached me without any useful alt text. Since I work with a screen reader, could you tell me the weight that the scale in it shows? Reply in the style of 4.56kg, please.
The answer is 14.5kg
